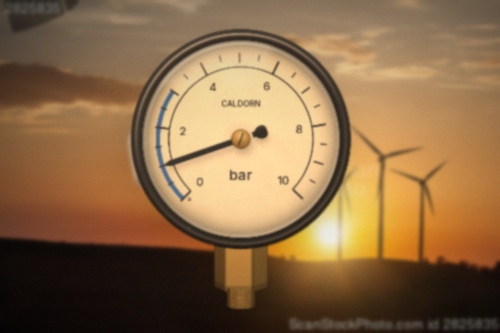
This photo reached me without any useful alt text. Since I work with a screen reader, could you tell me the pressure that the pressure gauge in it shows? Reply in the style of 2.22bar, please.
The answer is 1bar
